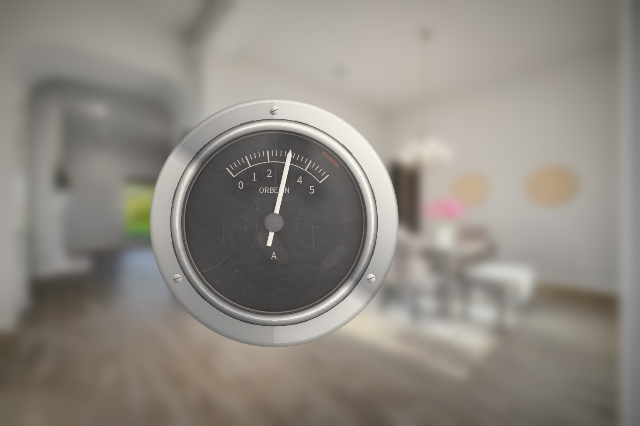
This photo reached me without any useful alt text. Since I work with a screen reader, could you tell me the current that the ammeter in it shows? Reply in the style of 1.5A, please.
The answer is 3A
